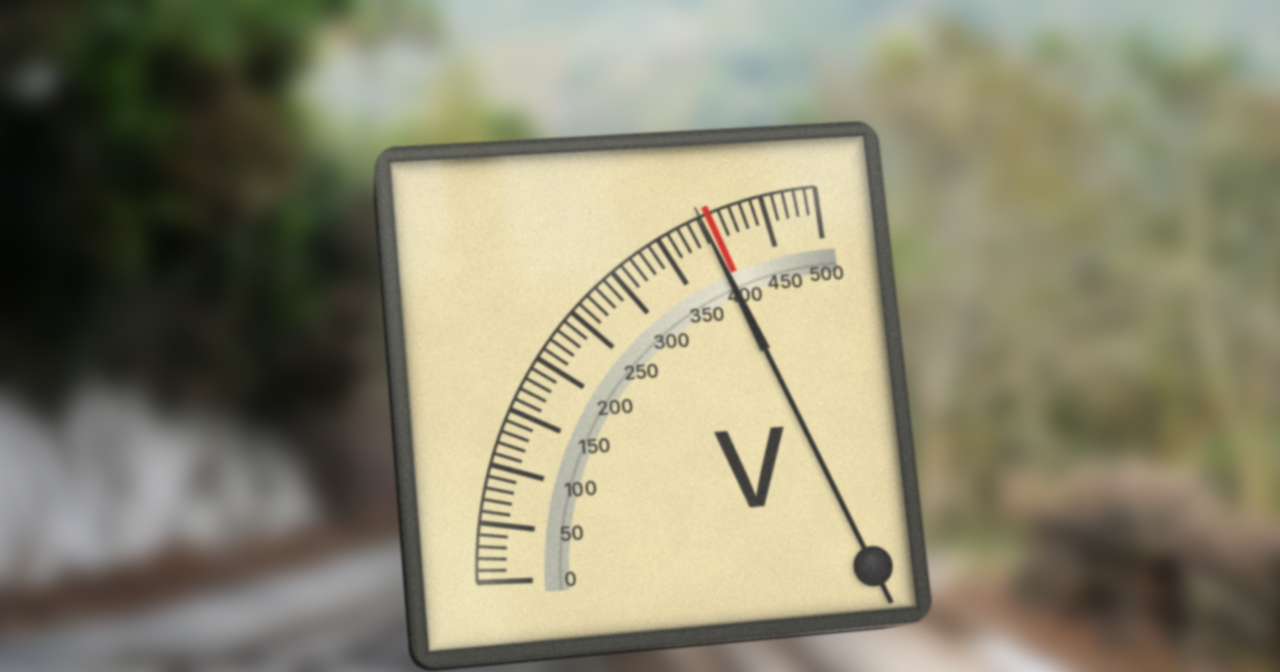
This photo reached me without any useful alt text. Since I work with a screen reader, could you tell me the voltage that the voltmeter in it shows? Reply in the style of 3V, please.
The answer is 390V
